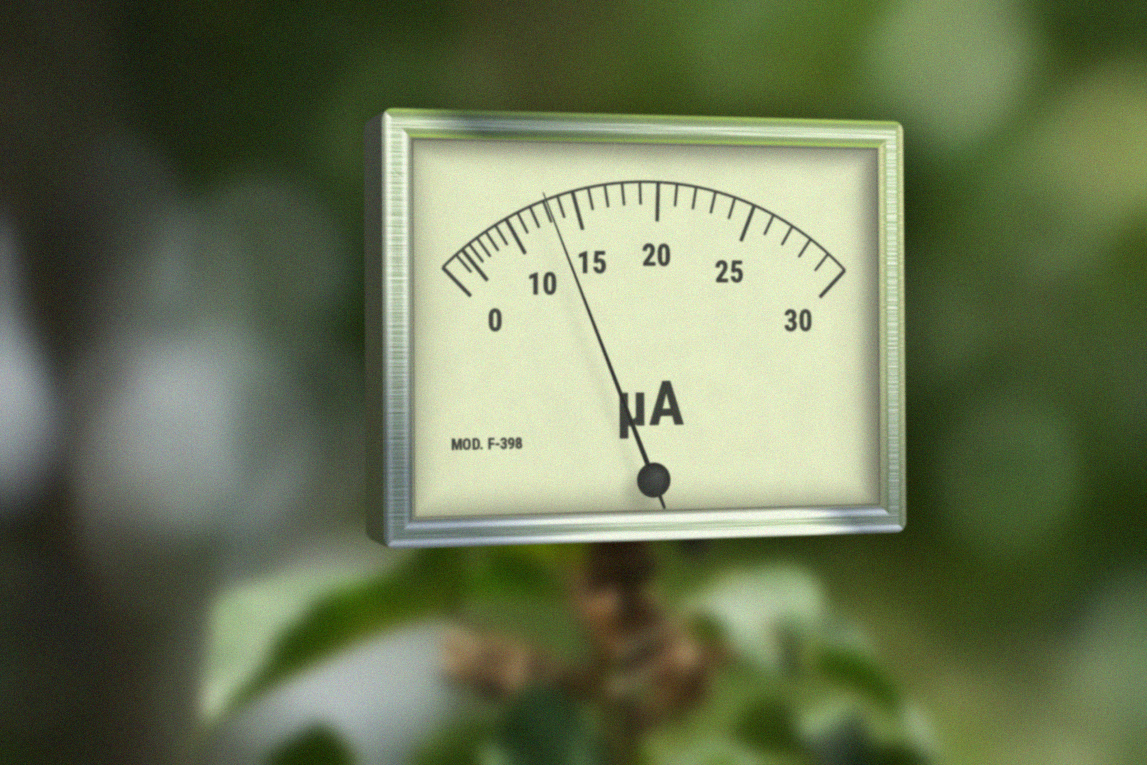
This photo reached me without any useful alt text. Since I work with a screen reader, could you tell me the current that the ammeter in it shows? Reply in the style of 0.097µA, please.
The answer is 13µA
